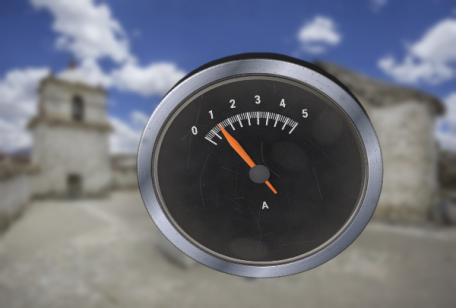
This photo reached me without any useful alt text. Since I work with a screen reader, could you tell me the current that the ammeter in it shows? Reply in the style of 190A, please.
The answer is 1A
